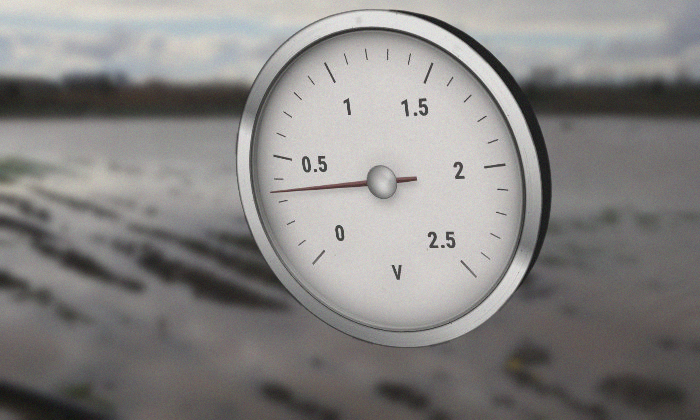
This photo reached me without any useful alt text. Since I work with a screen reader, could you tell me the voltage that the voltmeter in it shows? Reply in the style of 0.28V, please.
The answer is 0.35V
